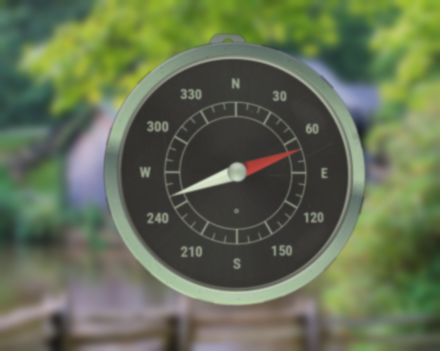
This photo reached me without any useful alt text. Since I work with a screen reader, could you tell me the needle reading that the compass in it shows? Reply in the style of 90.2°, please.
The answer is 70°
